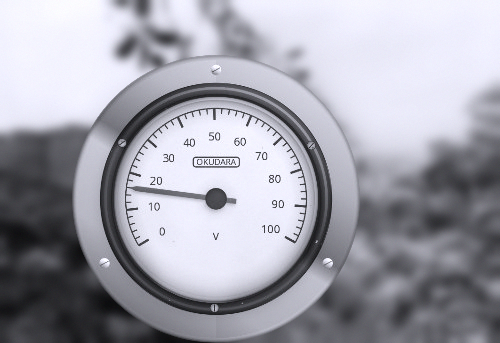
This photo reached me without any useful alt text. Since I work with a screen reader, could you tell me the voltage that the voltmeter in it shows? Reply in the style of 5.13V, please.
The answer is 16V
